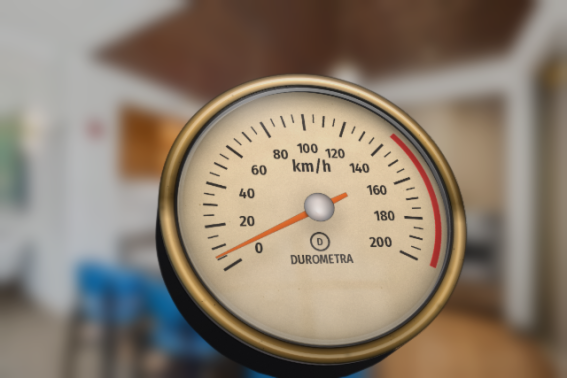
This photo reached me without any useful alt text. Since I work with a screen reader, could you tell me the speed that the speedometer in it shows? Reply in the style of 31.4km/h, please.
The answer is 5km/h
